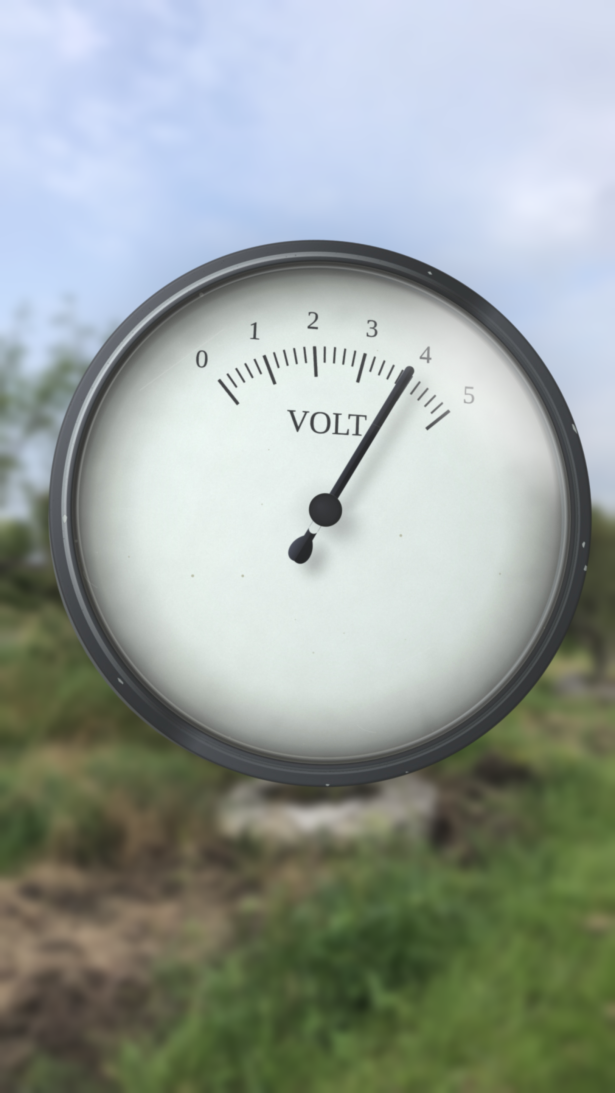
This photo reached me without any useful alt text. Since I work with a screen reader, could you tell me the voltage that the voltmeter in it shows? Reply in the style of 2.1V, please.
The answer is 3.9V
